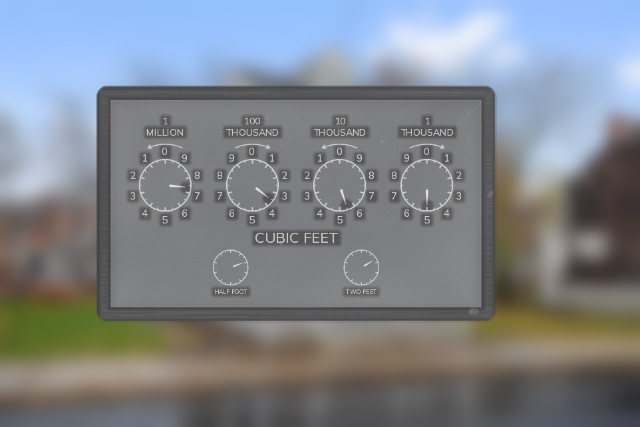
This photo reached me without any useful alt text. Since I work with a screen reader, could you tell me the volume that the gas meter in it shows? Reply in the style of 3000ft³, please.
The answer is 735500ft³
